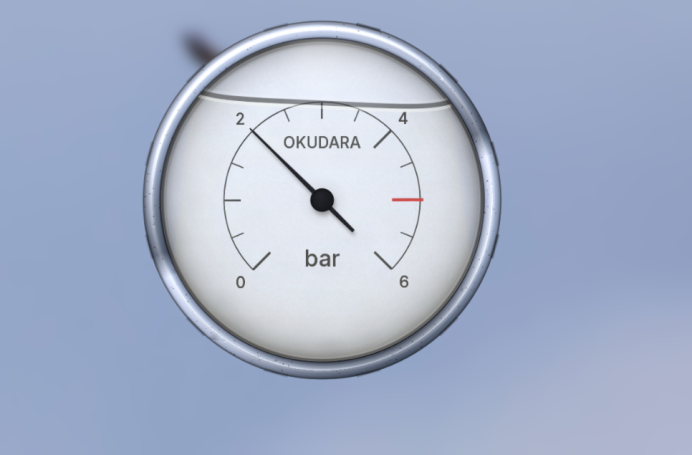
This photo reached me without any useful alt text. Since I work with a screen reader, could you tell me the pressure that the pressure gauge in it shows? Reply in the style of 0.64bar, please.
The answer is 2bar
